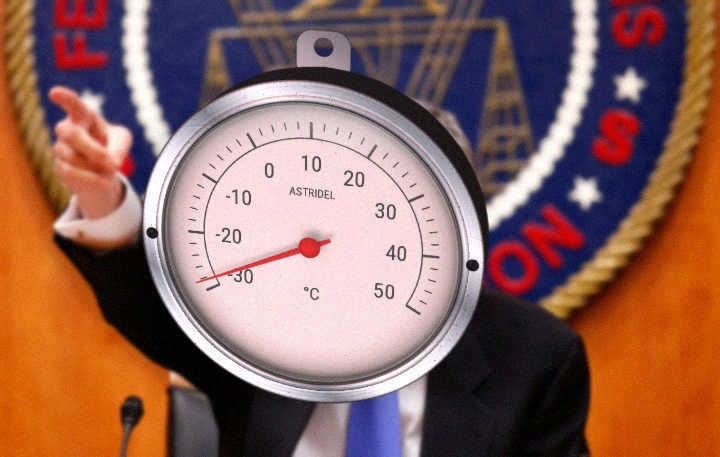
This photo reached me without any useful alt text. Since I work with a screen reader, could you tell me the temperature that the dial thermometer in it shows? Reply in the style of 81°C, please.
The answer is -28°C
